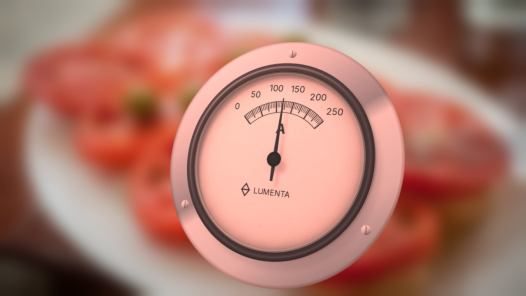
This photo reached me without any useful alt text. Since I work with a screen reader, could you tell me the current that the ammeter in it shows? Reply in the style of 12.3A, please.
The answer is 125A
